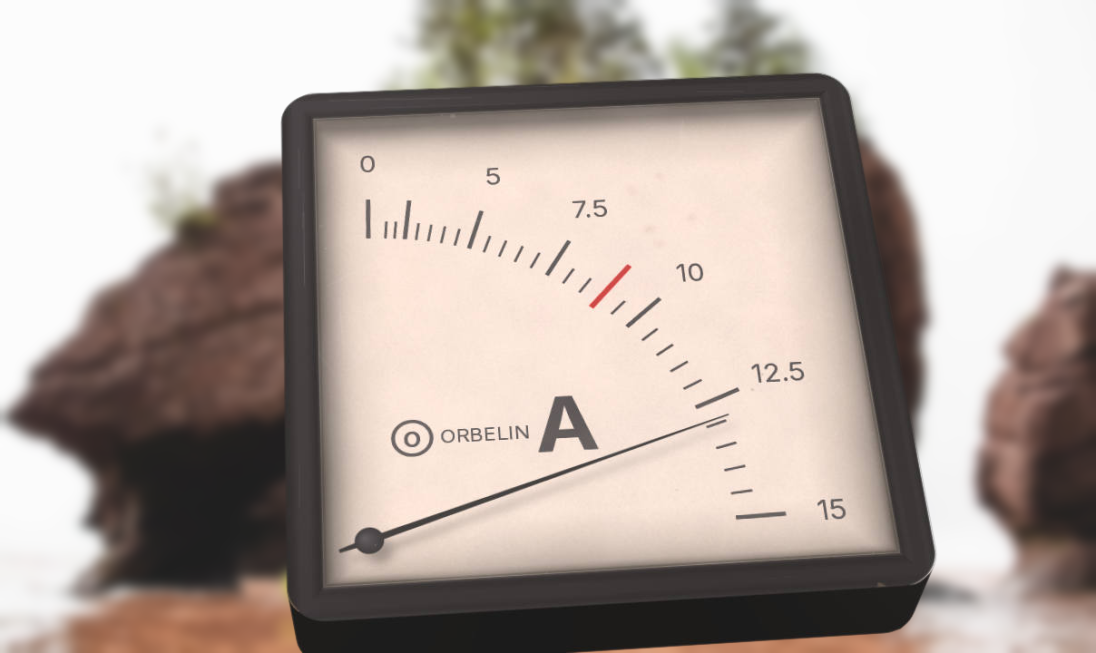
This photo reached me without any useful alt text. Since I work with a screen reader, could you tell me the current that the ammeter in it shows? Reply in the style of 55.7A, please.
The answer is 13A
